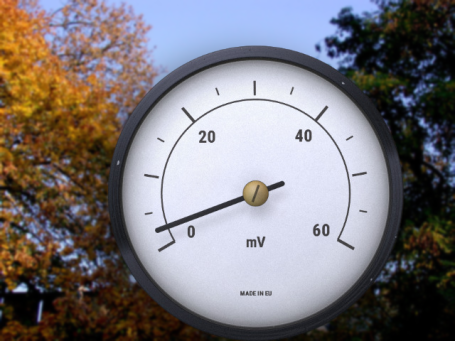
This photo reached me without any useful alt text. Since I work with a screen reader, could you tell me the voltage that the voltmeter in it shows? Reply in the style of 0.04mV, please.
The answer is 2.5mV
